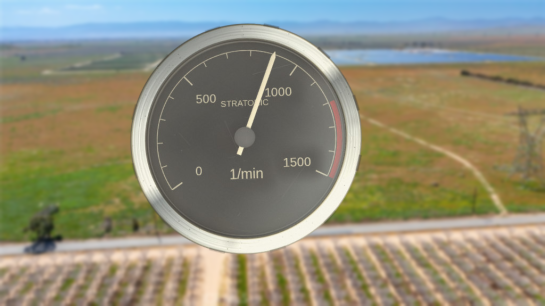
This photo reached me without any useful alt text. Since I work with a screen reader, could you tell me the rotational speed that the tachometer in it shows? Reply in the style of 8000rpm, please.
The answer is 900rpm
